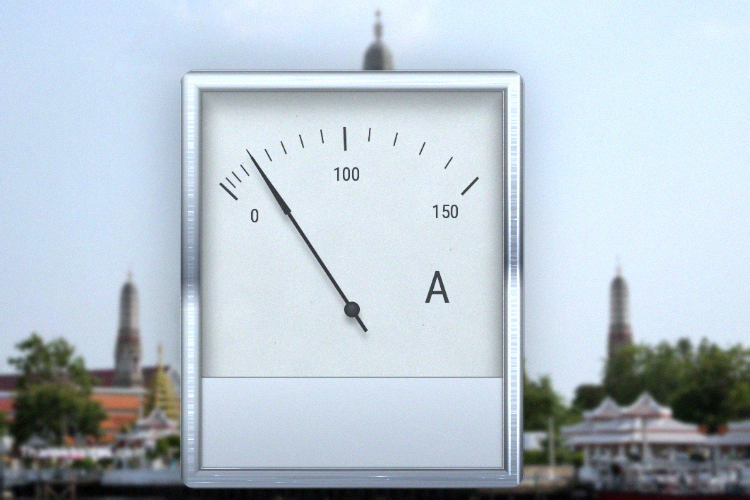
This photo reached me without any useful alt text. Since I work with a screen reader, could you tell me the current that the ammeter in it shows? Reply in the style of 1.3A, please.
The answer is 50A
